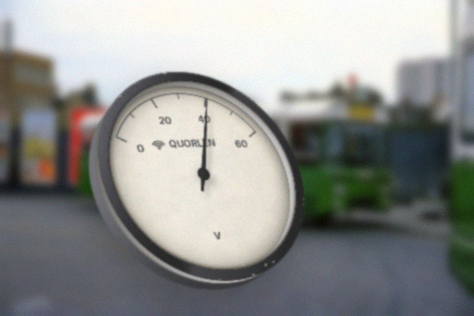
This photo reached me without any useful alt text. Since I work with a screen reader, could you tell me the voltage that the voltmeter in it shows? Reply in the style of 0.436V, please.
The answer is 40V
